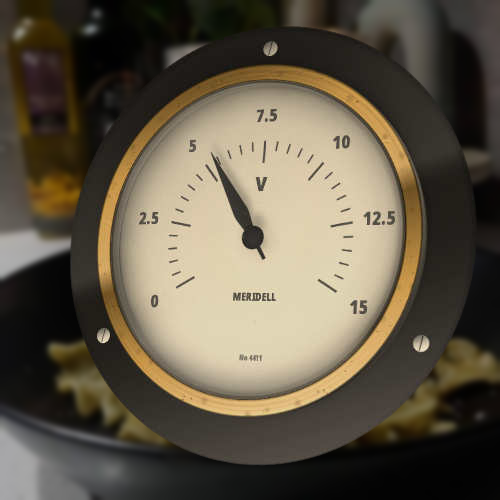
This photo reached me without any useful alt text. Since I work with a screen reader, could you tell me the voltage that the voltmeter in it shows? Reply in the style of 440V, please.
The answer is 5.5V
